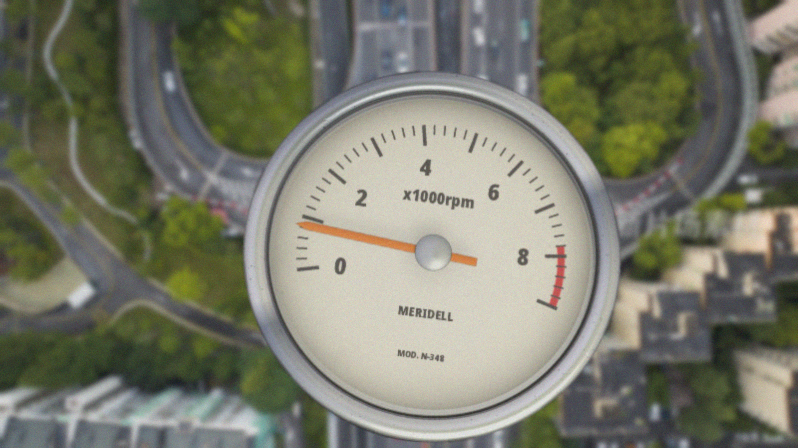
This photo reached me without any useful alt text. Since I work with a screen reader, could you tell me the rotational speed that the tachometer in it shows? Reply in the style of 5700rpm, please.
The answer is 800rpm
